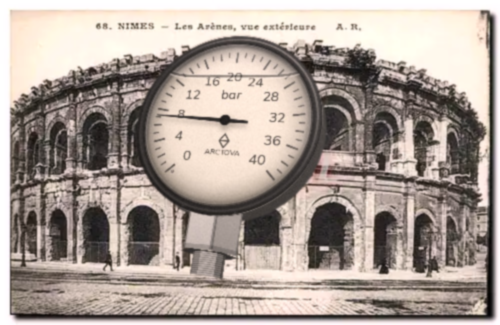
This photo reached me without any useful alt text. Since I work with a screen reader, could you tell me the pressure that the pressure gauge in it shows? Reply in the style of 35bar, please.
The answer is 7bar
